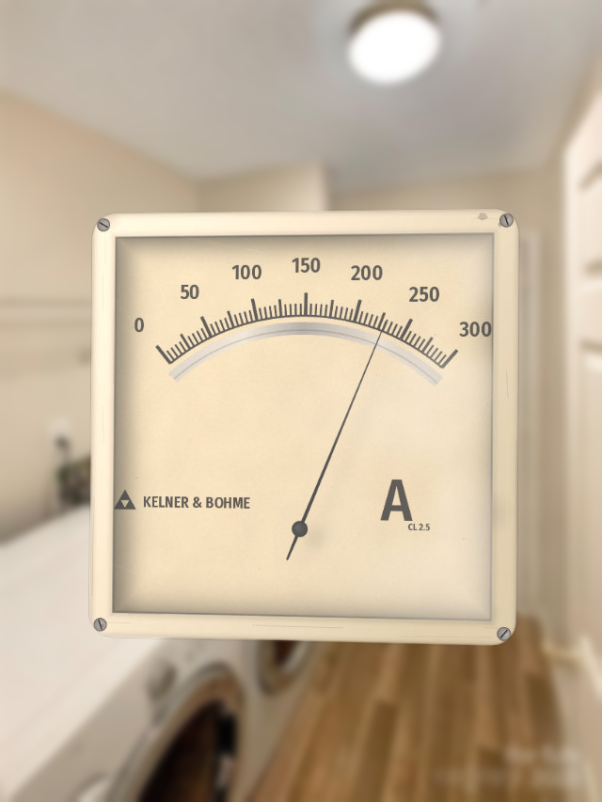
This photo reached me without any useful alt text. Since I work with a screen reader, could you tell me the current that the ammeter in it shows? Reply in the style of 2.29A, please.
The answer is 230A
